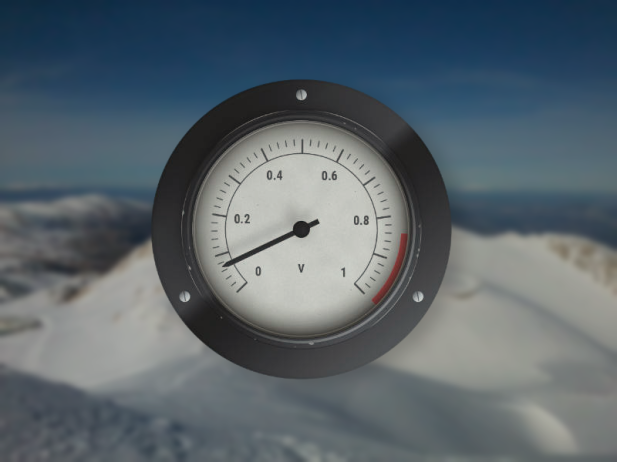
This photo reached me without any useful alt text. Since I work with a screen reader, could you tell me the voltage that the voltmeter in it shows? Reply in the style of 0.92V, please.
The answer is 0.07V
